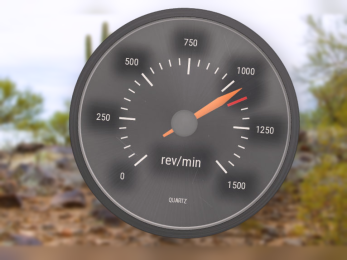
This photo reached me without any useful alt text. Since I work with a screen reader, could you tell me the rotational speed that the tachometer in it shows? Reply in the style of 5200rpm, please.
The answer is 1050rpm
